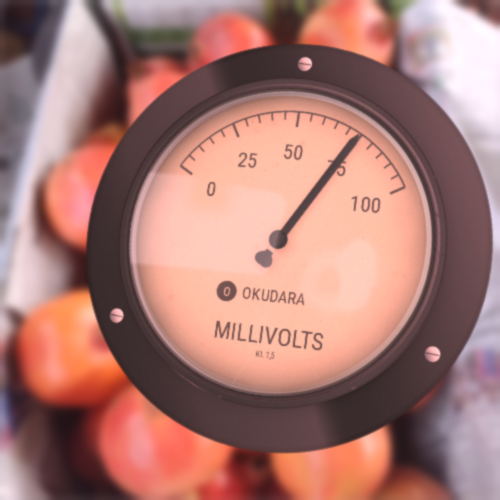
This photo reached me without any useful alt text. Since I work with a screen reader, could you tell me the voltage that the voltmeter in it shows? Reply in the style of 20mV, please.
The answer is 75mV
